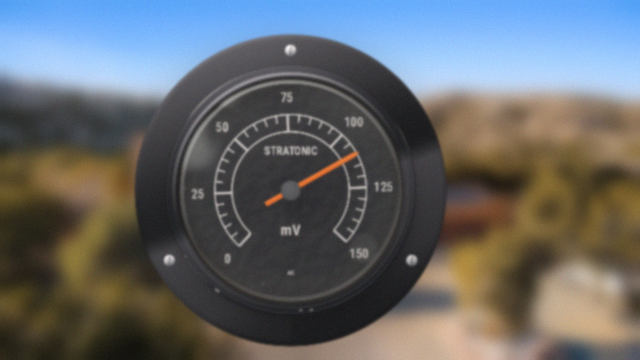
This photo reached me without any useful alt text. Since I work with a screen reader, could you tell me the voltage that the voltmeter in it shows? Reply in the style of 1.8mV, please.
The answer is 110mV
